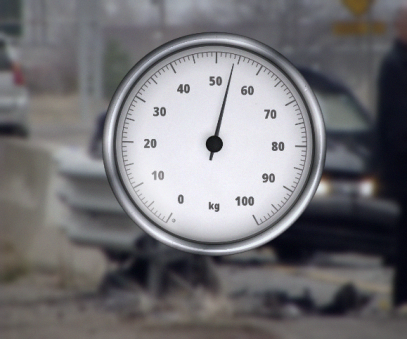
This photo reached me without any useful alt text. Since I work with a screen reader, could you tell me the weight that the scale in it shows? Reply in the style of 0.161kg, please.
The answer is 54kg
